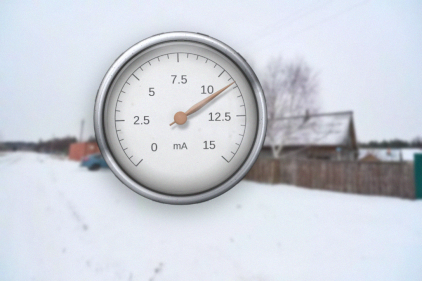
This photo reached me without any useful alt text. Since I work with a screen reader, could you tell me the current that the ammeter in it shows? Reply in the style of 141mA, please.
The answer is 10.75mA
